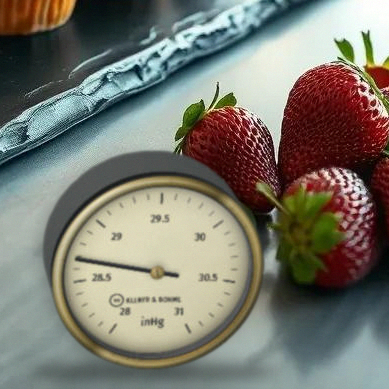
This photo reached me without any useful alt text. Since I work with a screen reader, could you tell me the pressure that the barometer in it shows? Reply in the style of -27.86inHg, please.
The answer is 28.7inHg
